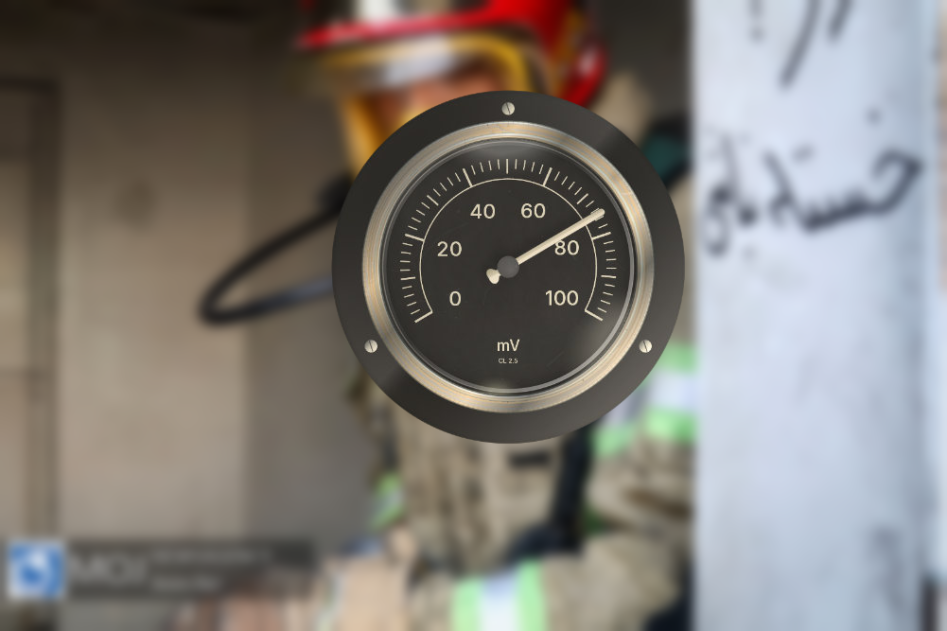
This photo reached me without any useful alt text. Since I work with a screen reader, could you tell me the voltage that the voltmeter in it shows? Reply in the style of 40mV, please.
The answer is 75mV
